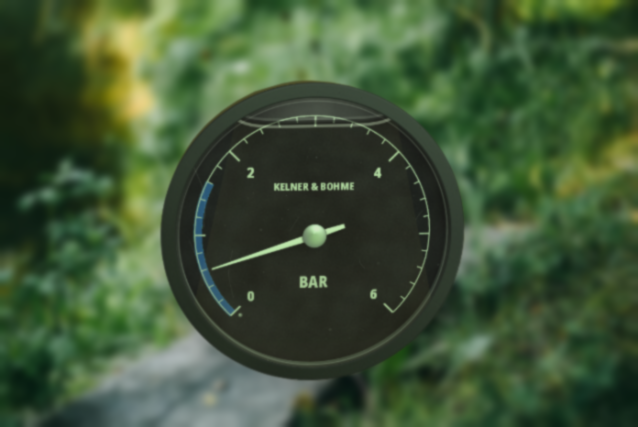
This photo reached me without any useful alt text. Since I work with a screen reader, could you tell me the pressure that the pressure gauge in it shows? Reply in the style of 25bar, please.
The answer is 0.6bar
